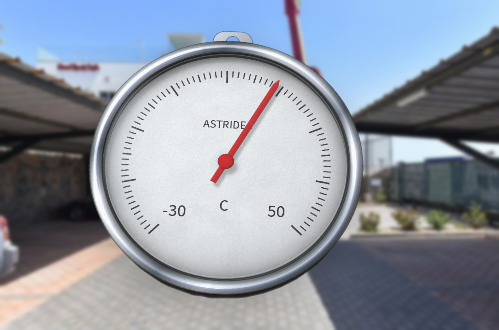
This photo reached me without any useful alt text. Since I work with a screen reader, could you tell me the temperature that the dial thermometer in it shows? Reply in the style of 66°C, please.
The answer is 19°C
